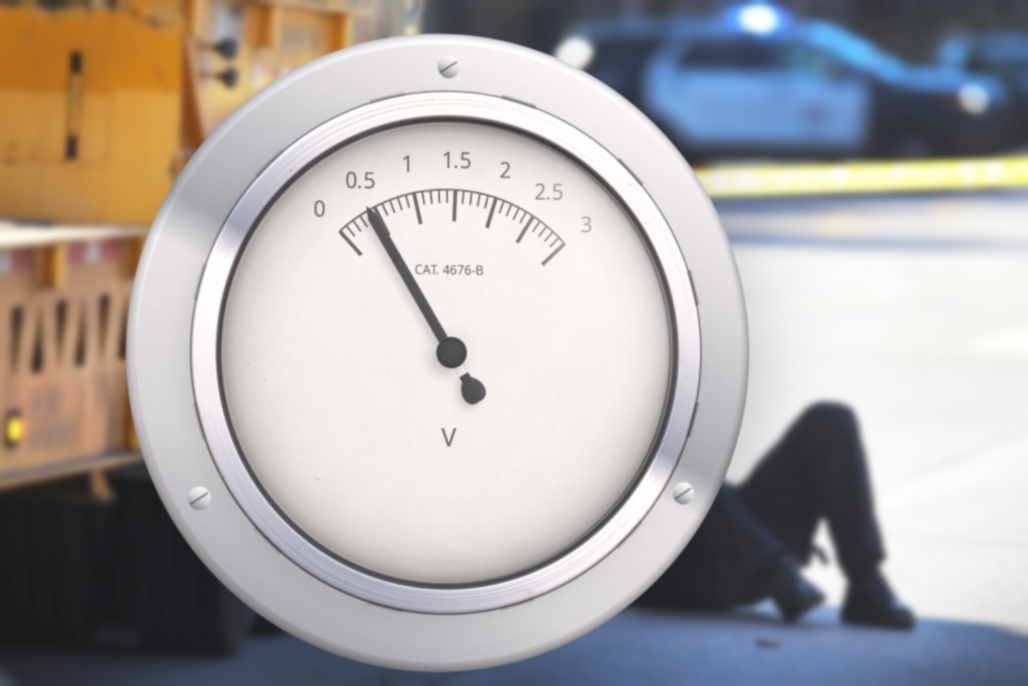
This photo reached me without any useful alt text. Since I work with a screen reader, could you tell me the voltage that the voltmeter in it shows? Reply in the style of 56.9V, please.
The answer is 0.4V
